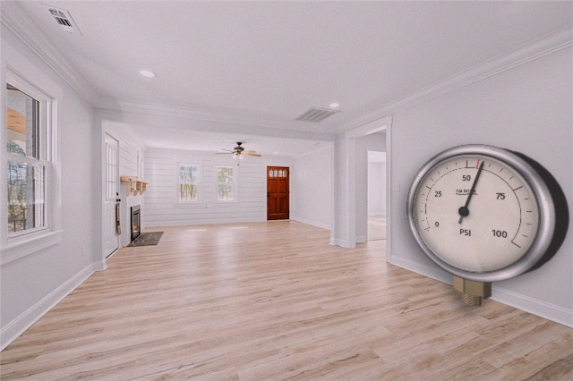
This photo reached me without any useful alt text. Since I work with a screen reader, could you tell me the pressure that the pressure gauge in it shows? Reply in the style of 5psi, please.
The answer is 57.5psi
